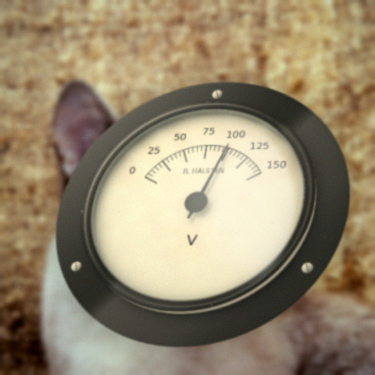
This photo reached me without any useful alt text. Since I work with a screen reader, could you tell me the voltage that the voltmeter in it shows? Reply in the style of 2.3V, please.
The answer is 100V
